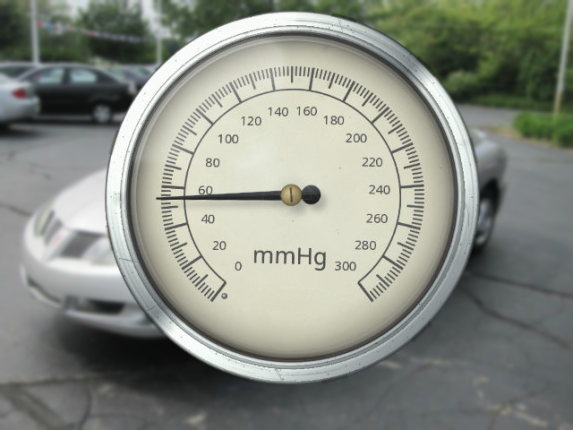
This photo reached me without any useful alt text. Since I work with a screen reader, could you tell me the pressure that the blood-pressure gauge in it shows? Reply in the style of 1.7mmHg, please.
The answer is 54mmHg
